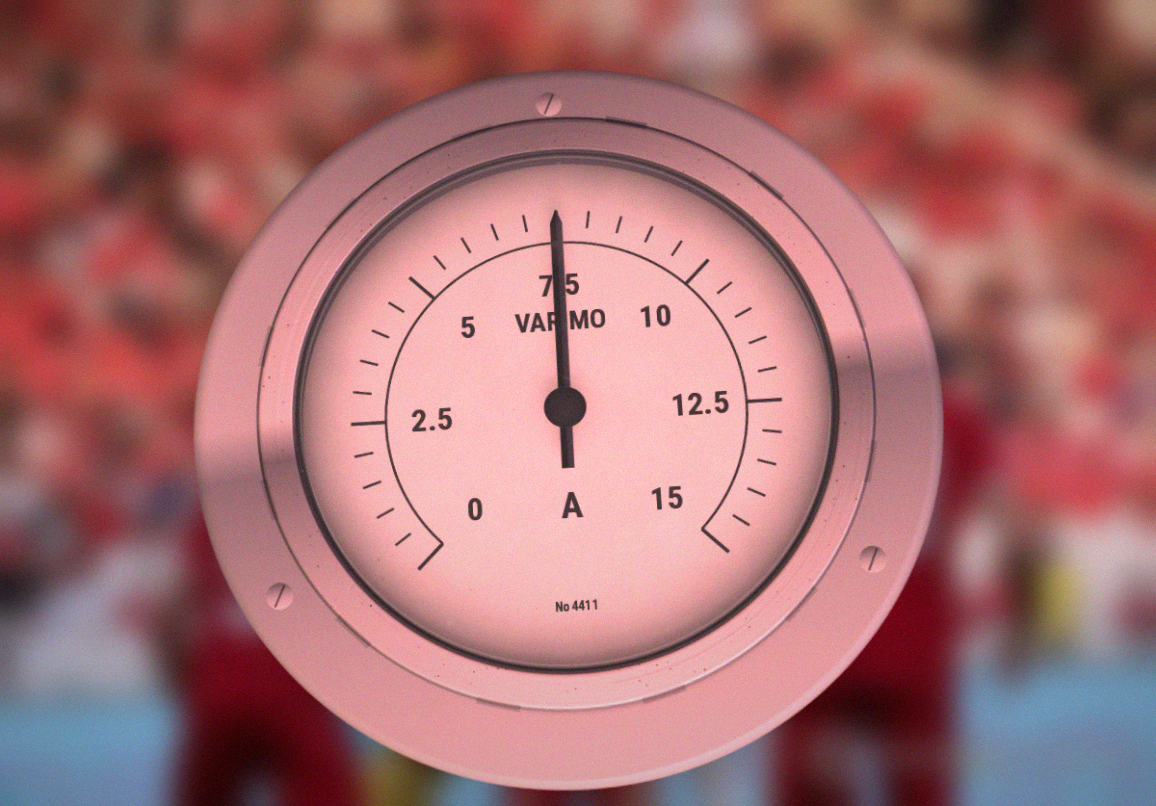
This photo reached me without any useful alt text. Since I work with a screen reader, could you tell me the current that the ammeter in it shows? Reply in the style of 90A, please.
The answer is 7.5A
